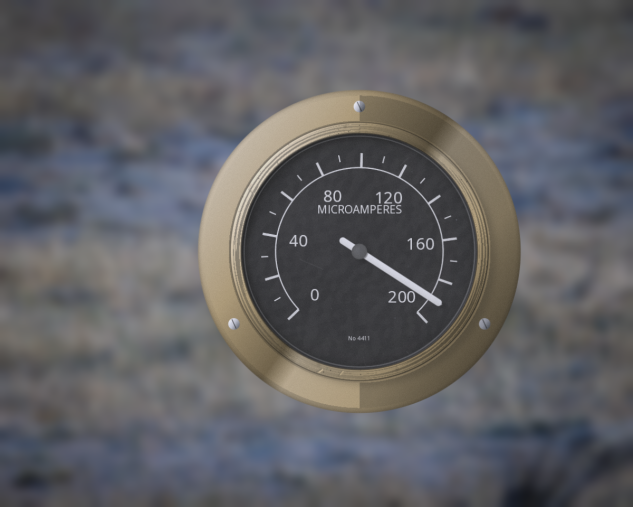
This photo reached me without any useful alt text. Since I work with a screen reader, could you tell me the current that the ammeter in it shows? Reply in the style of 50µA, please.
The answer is 190µA
